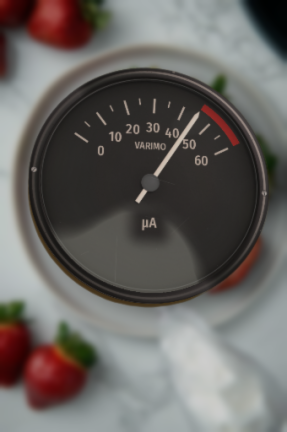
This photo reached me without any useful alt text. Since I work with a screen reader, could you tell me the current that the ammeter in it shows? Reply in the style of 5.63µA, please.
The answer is 45µA
